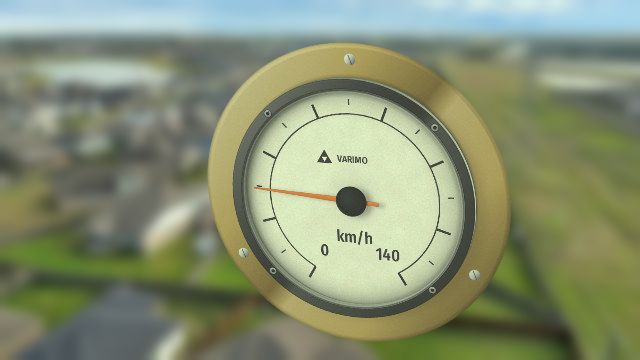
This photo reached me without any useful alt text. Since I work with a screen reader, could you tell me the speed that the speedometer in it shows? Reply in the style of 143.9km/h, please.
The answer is 30km/h
